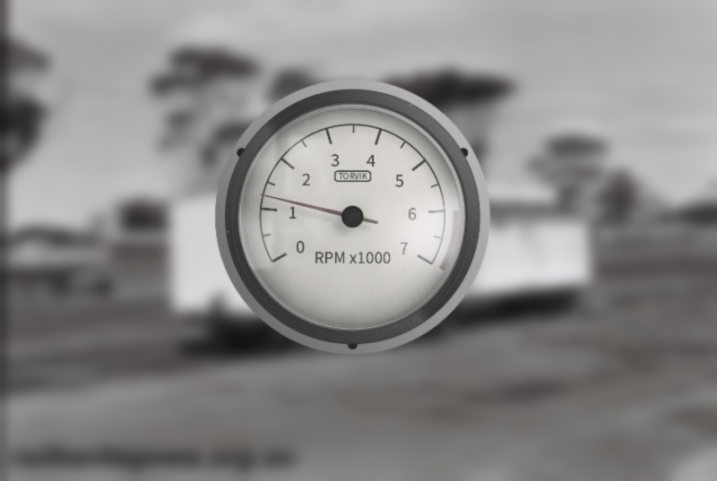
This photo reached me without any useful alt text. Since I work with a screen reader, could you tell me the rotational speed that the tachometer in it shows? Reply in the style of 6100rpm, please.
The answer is 1250rpm
